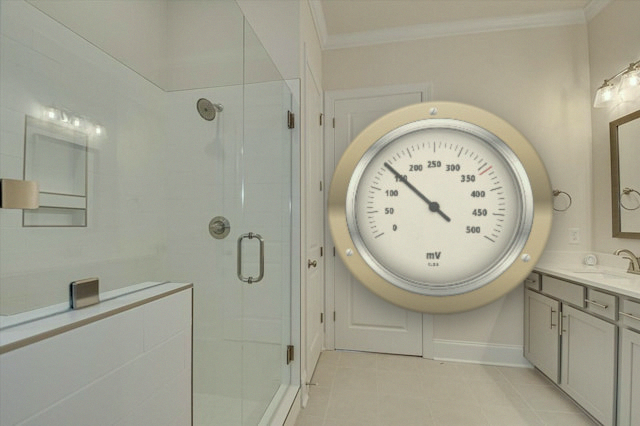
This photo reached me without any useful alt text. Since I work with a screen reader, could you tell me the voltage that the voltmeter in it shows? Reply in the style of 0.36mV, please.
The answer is 150mV
